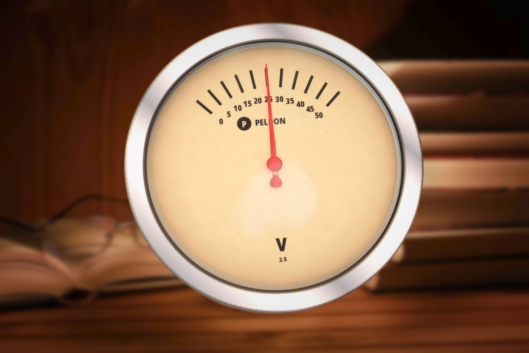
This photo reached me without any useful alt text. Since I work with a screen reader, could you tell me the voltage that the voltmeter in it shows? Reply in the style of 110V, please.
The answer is 25V
